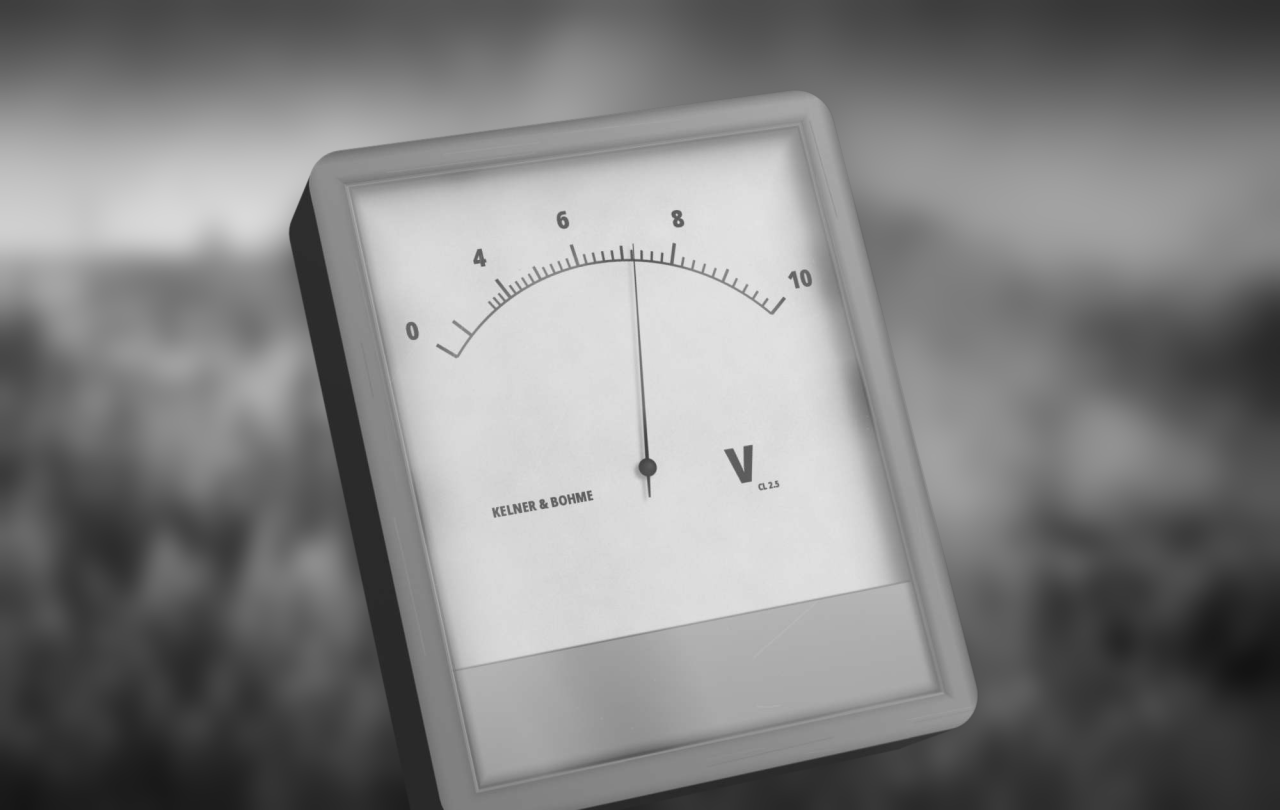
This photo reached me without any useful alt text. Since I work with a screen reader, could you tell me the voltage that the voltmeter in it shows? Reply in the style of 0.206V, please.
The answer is 7.2V
